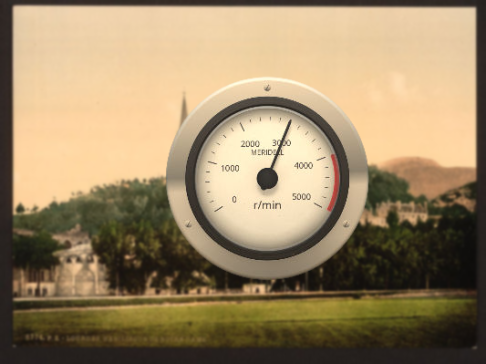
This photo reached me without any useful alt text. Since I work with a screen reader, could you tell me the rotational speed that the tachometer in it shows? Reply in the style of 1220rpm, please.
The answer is 3000rpm
